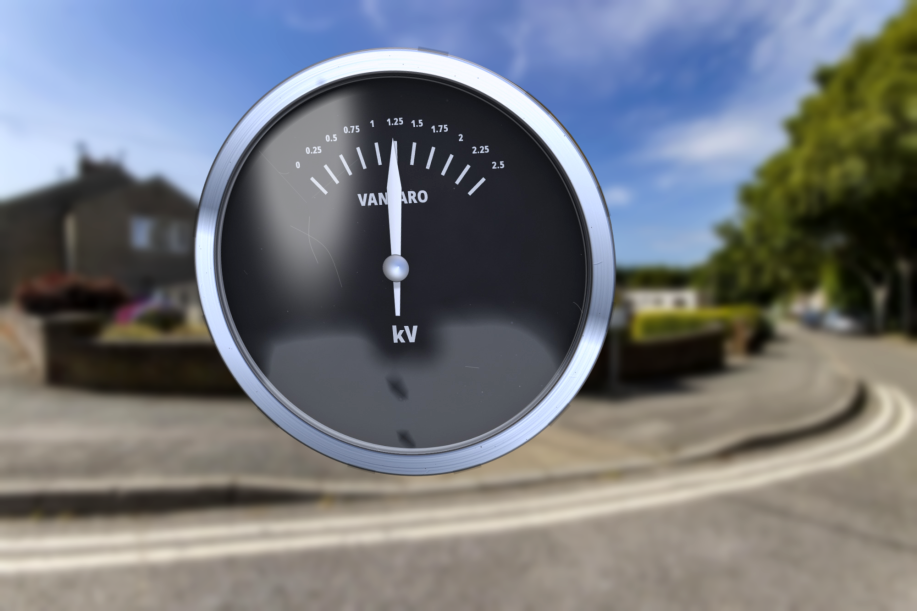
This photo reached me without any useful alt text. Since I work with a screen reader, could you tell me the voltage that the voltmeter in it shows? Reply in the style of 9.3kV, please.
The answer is 1.25kV
